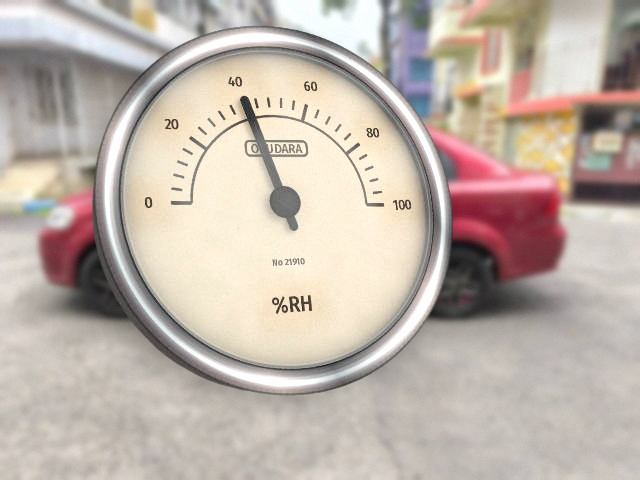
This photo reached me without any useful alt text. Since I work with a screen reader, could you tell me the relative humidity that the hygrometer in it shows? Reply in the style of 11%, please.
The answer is 40%
